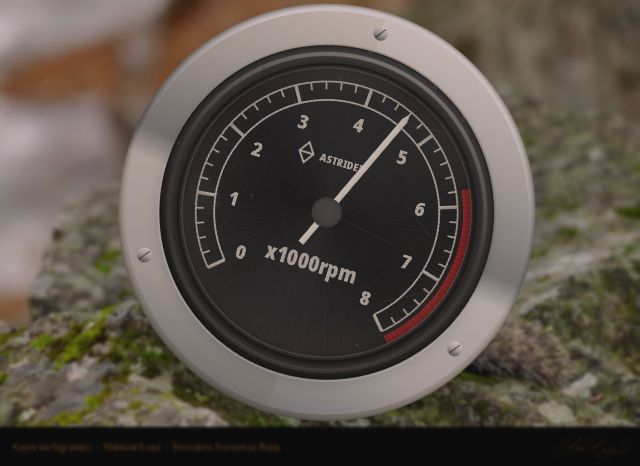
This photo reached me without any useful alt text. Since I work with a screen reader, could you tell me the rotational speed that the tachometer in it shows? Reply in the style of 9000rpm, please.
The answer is 4600rpm
